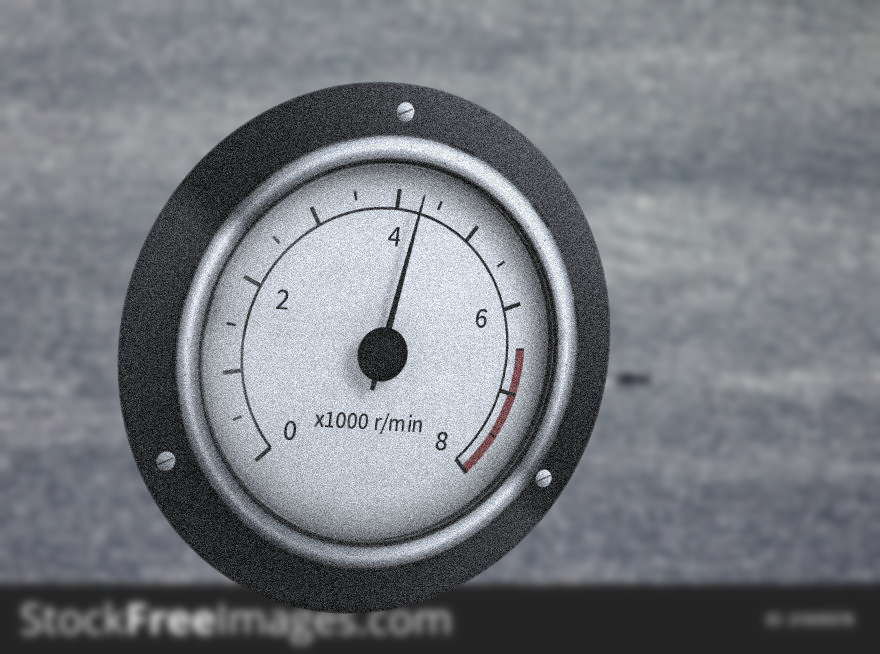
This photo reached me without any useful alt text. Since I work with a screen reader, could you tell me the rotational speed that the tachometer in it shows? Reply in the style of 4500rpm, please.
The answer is 4250rpm
